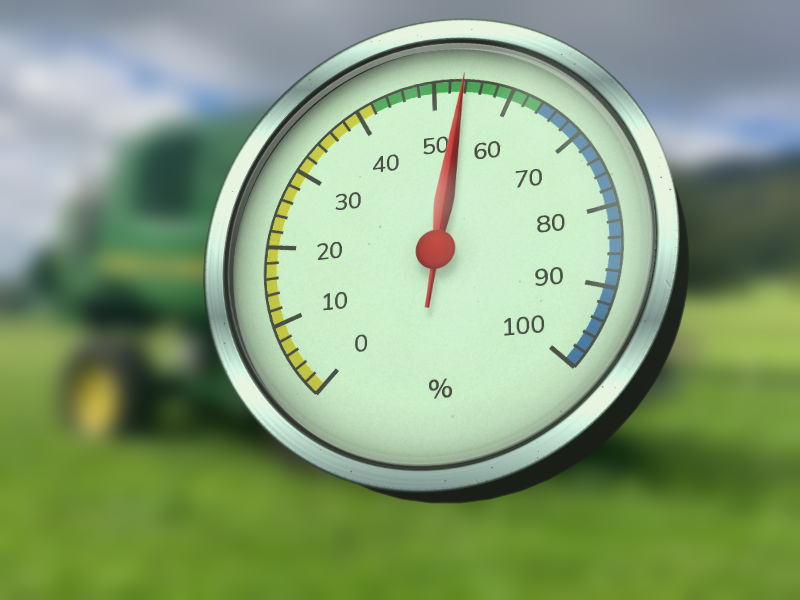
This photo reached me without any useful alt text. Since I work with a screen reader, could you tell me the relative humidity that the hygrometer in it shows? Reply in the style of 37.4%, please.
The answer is 54%
